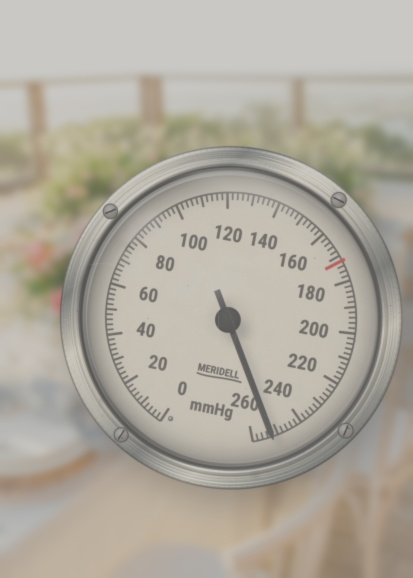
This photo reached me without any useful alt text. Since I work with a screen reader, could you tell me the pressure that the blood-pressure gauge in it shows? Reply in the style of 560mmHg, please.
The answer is 252mmHg
